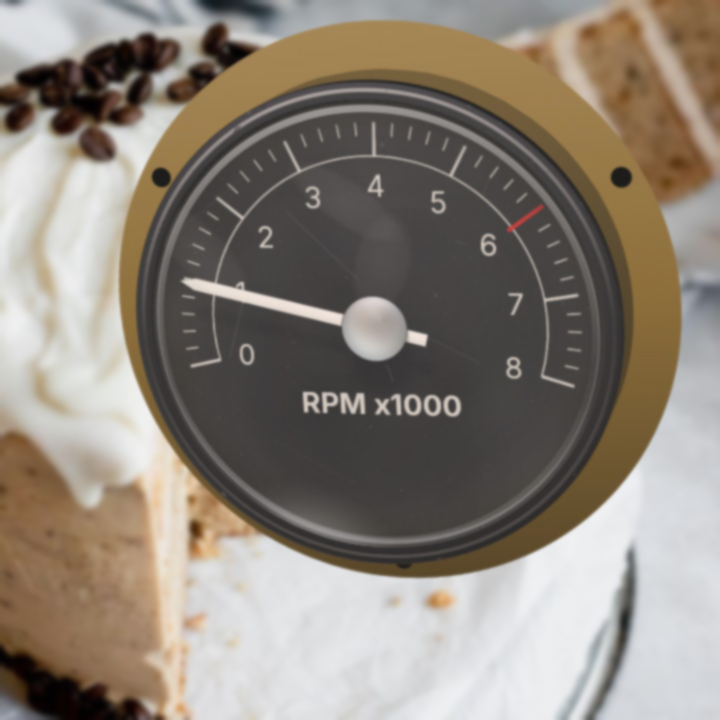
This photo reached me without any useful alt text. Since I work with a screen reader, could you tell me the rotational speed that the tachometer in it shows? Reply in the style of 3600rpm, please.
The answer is 1000rpm
